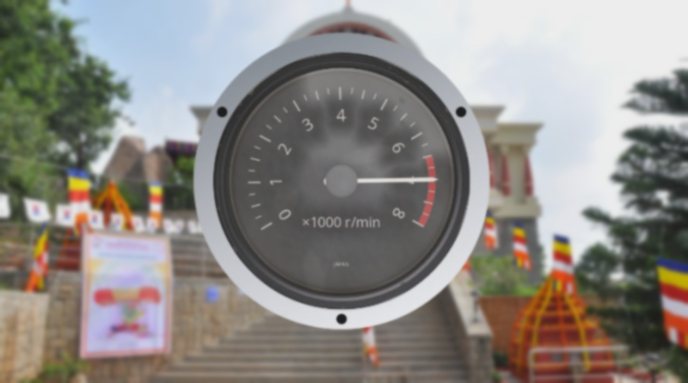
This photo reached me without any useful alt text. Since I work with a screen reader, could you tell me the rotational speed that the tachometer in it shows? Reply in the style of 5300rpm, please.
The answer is 7000rpm
